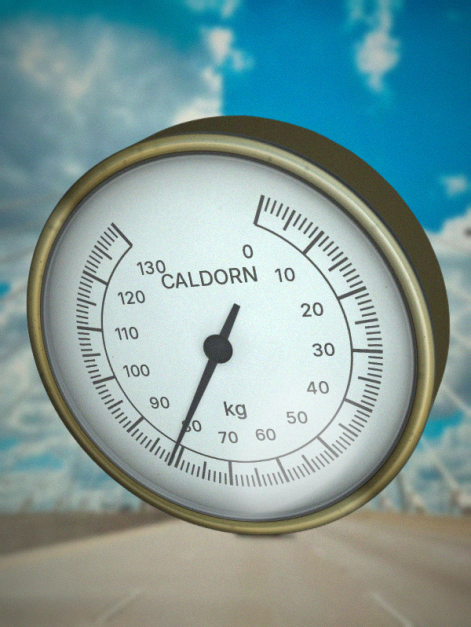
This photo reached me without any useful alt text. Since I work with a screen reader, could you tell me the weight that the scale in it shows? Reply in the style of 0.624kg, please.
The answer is 81kg
